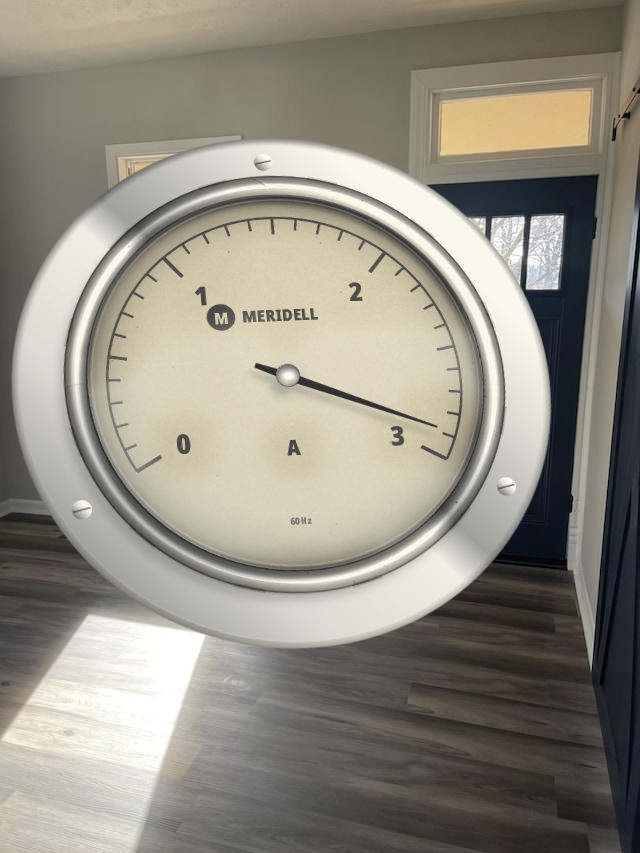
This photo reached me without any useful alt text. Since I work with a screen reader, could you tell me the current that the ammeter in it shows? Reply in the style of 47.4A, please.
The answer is 2.9A
